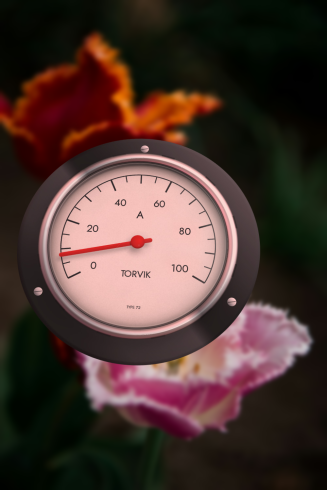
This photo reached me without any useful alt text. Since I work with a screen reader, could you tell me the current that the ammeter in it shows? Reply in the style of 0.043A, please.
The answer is 7.5A
